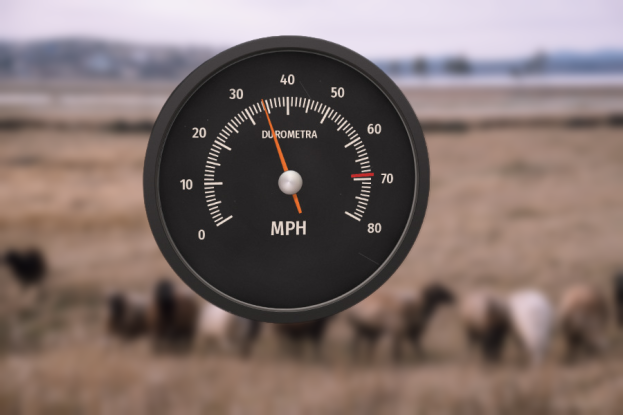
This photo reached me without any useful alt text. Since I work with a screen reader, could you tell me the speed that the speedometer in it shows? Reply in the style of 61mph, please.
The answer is 34mph
